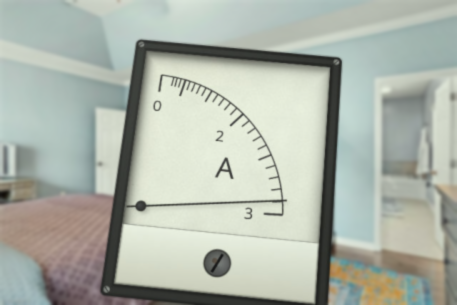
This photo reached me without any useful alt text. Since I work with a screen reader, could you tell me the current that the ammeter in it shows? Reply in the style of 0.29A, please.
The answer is 2.9A
